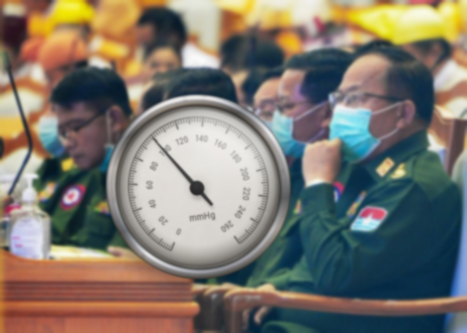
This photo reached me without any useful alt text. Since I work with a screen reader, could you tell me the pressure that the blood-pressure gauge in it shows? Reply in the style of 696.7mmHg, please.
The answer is 100mmHg
